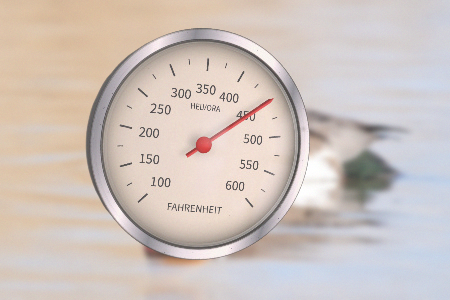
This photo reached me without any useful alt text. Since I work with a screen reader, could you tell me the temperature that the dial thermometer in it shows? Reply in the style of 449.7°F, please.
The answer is 450°F
